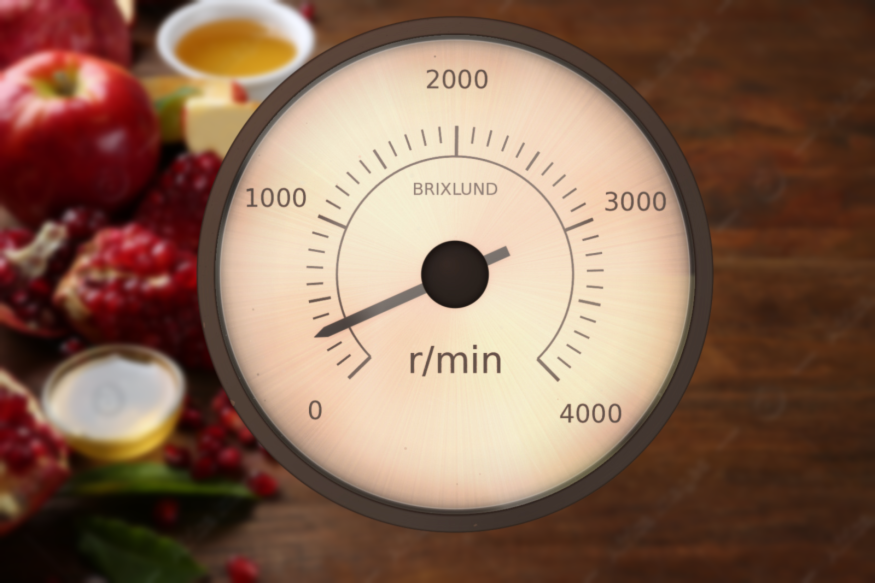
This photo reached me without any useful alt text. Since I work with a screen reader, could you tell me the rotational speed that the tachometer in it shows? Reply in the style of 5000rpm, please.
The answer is 300rpm
